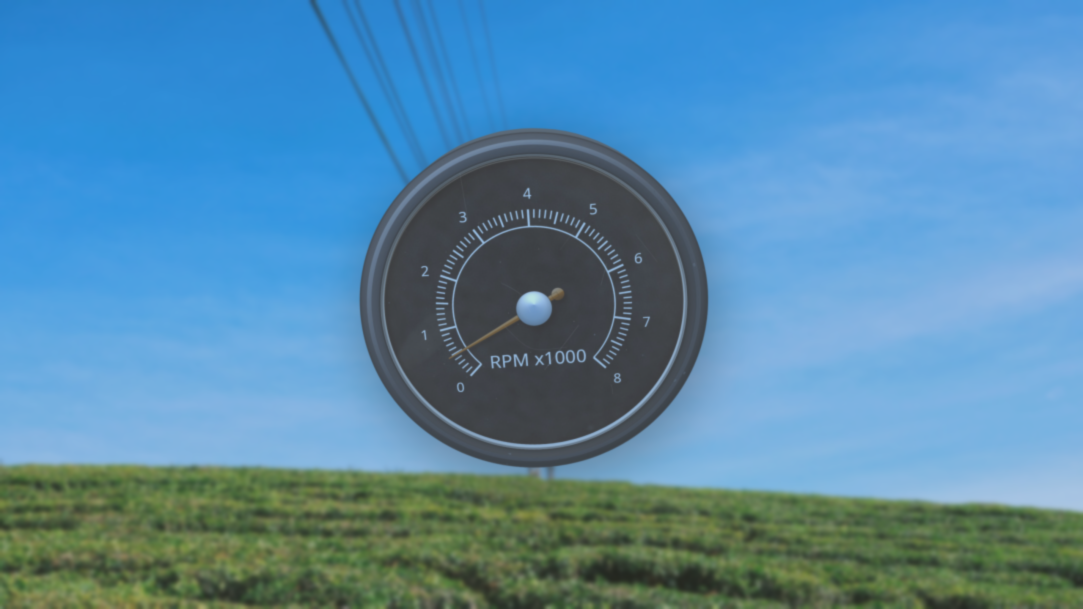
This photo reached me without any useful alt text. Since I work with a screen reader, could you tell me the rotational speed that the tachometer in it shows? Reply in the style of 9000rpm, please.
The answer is 500rpm
